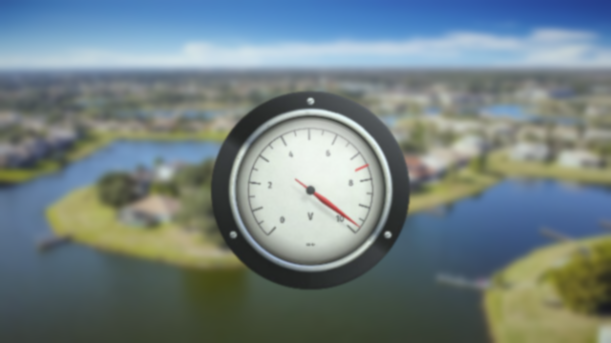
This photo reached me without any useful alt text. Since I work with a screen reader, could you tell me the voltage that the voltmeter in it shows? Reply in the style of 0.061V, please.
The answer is 9.75V
